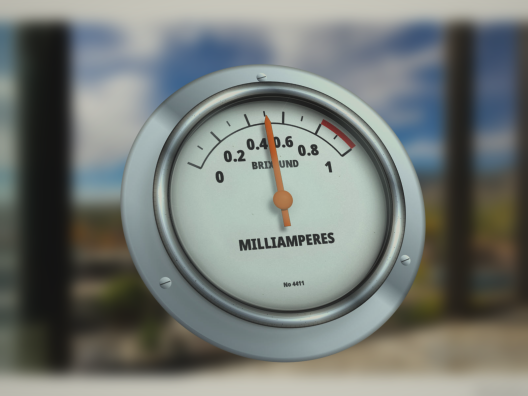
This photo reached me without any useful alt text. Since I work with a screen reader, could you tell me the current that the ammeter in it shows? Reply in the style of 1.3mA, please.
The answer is 0.5mA
